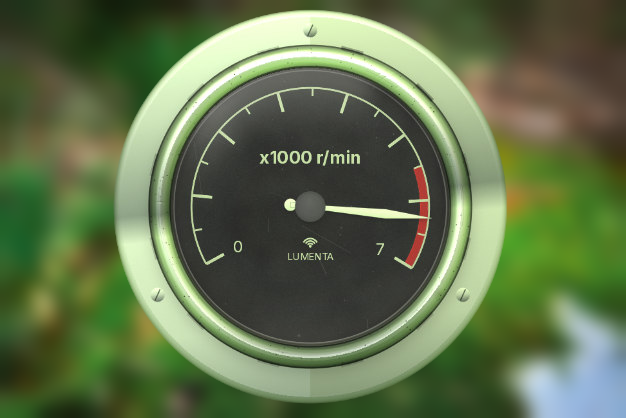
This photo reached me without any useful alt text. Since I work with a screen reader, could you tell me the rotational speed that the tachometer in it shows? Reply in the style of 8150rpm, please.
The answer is 6250rpm
